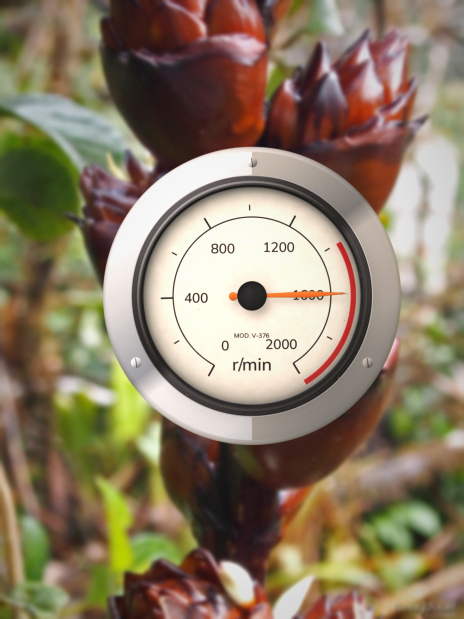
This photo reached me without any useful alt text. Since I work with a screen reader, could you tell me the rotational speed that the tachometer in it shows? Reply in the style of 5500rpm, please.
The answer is 1600rpm
